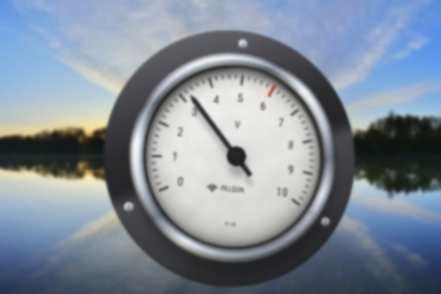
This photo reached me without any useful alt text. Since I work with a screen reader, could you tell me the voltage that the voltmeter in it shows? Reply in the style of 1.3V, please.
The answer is 3.2V
